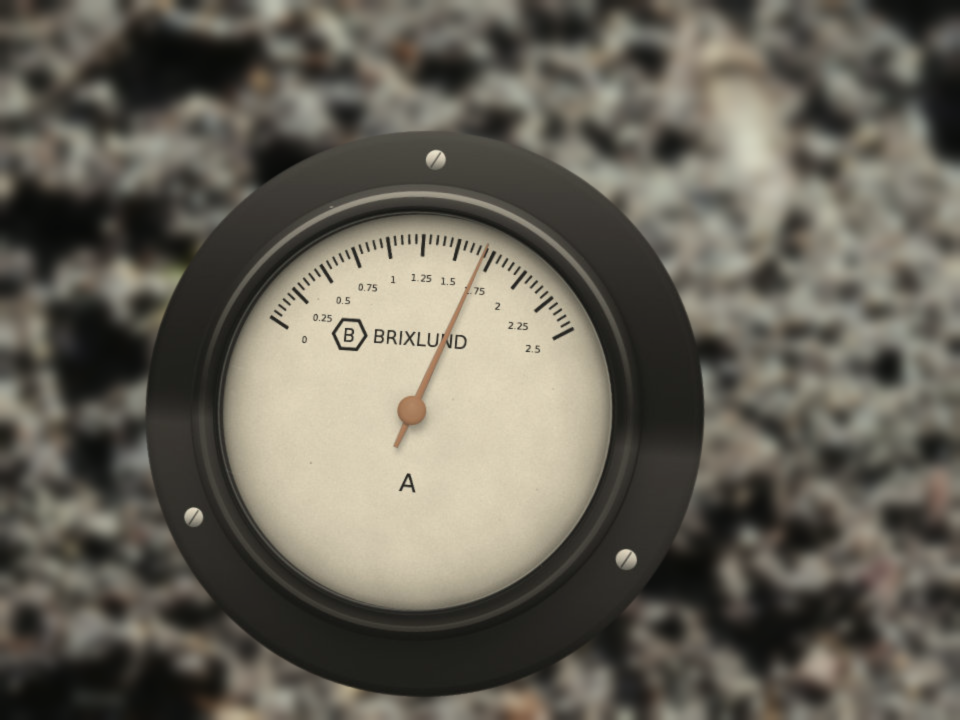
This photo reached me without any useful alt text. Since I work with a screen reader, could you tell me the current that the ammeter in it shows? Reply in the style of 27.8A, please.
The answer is 1.7A
